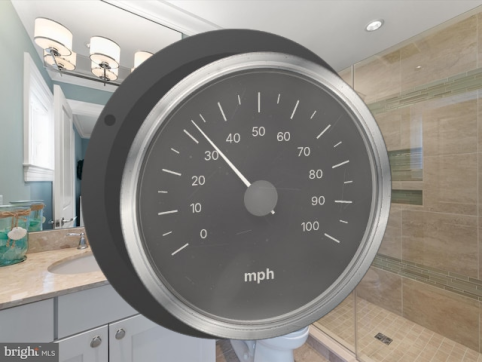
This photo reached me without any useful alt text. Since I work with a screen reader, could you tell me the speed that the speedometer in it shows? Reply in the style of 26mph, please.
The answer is 32.5mph
